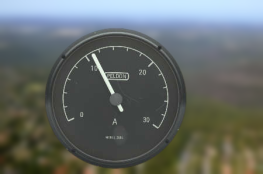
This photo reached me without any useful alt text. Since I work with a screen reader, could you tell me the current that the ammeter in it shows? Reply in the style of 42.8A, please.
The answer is 11A
